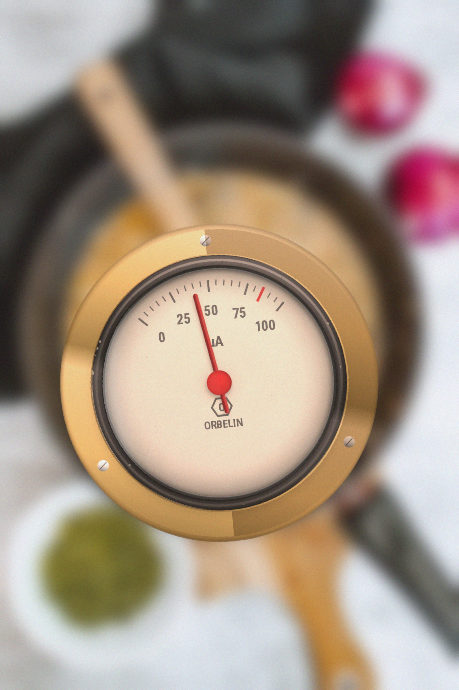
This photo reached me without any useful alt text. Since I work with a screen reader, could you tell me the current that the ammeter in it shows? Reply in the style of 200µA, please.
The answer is 40µA
